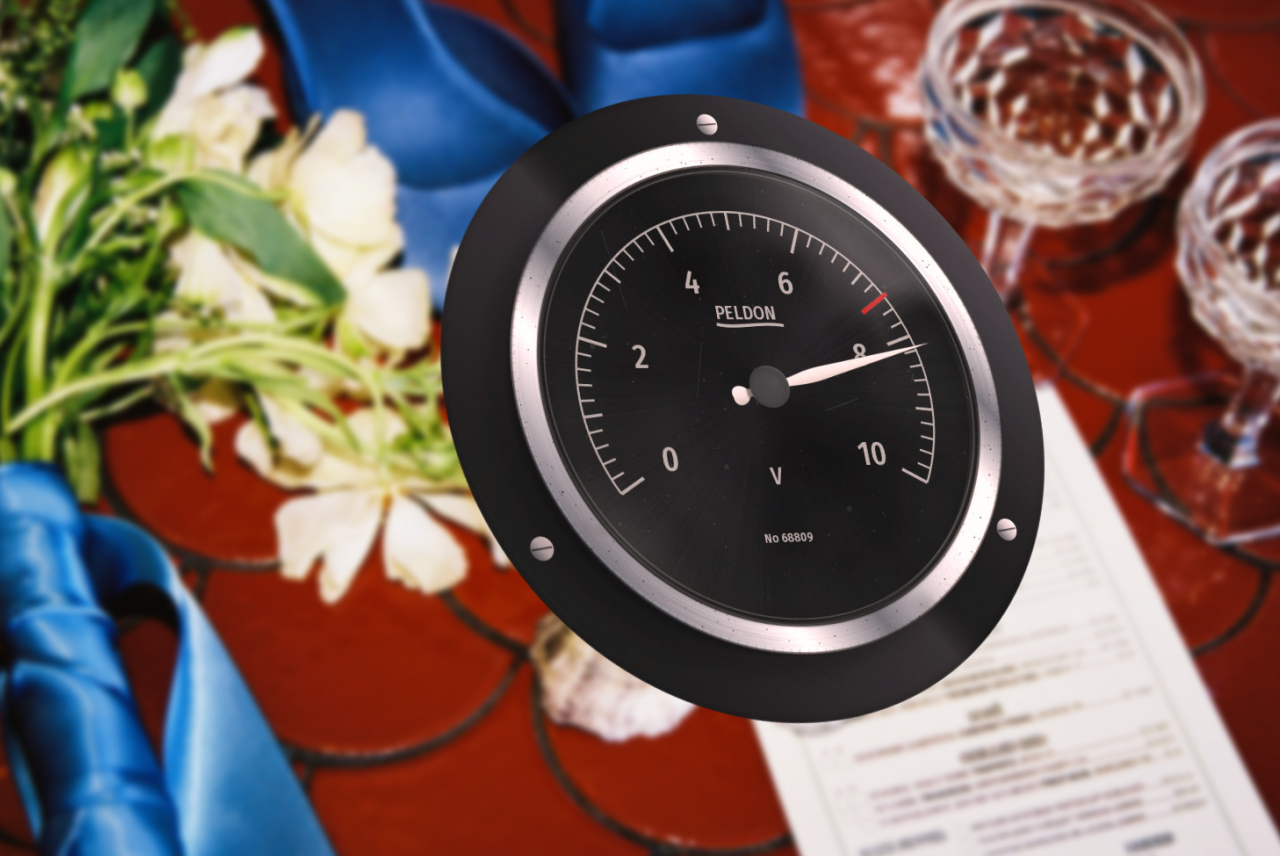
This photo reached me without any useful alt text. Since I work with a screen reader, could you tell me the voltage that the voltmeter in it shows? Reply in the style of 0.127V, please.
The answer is 8.2V
